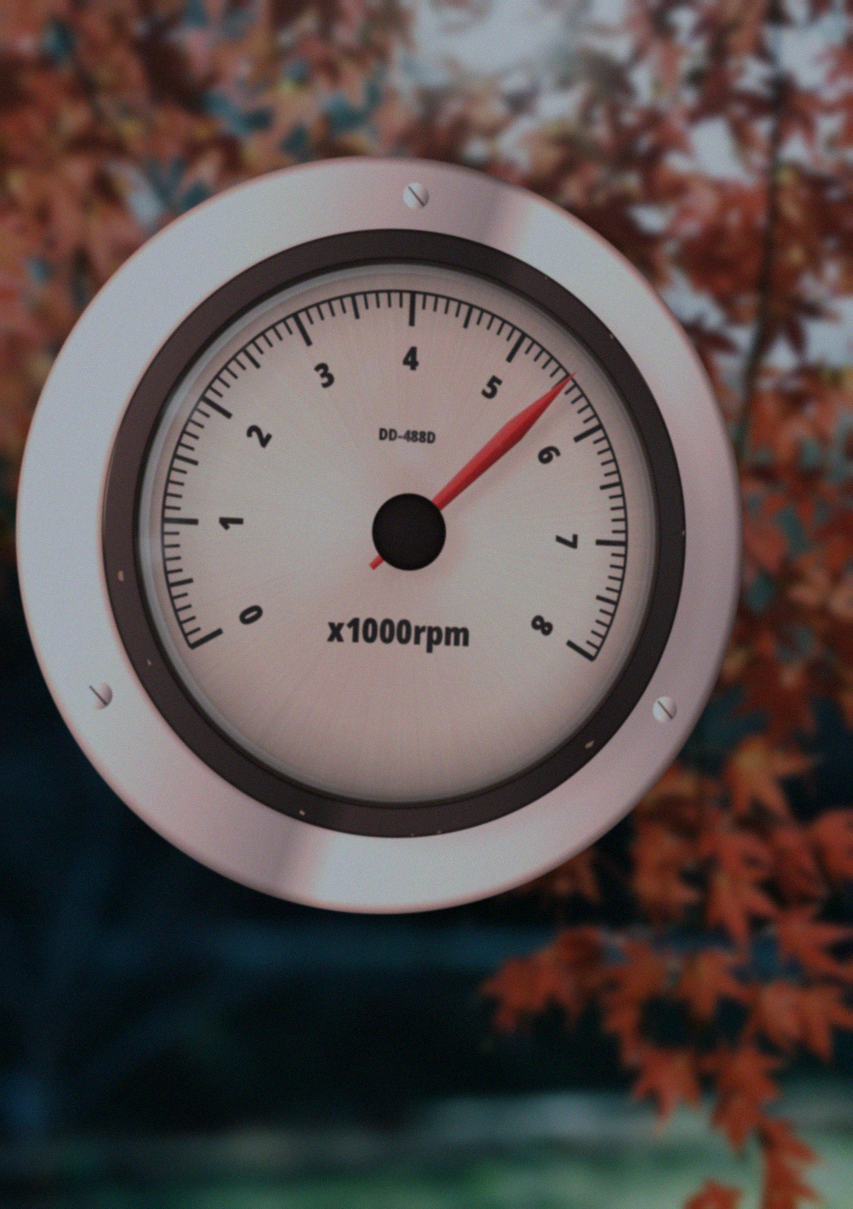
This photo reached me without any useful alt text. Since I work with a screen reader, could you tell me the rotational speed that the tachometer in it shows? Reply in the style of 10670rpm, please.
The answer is 5500rpm
